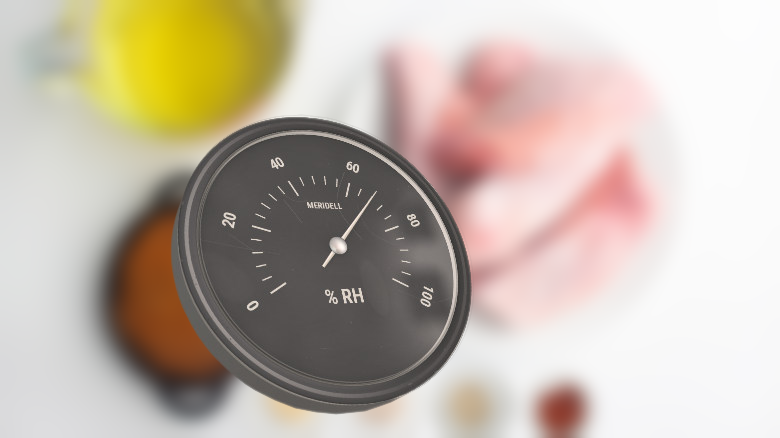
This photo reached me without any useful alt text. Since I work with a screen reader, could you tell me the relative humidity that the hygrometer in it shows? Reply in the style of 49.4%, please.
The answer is 68%
